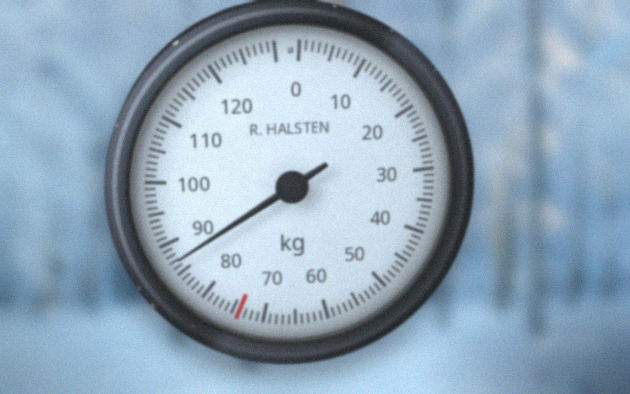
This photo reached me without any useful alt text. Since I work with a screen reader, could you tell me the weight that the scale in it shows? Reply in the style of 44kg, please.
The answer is 87kg
